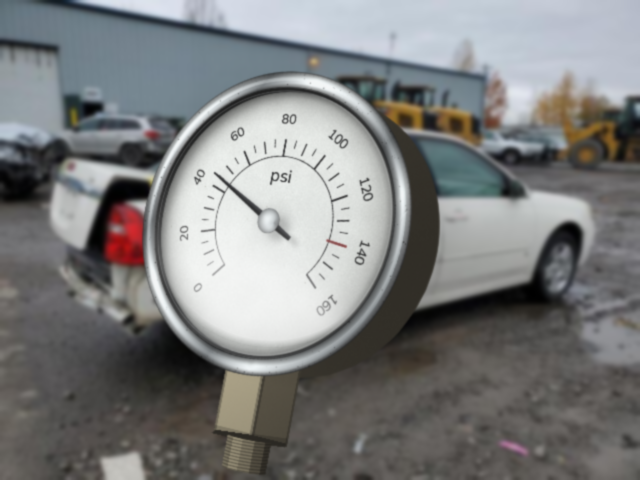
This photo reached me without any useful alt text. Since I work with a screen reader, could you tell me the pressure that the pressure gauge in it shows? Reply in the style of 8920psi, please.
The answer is 45psi
